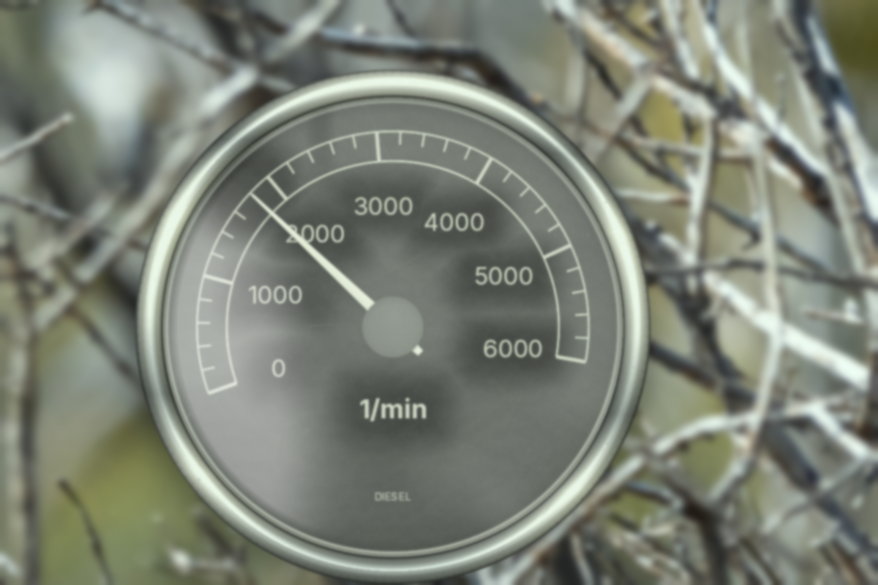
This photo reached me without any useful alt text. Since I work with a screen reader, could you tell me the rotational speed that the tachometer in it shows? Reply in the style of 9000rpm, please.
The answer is 1800rpm
